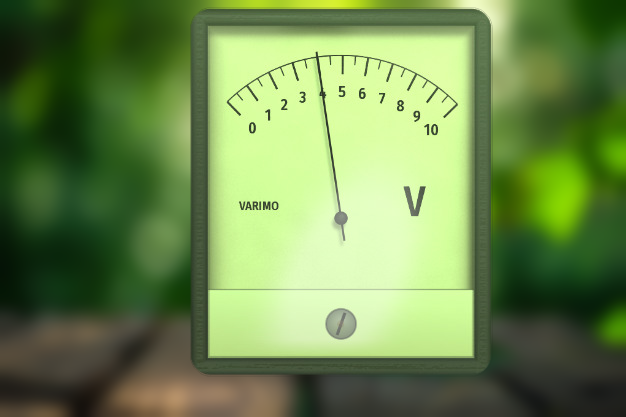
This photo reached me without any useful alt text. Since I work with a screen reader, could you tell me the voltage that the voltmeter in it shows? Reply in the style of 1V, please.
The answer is 4V
